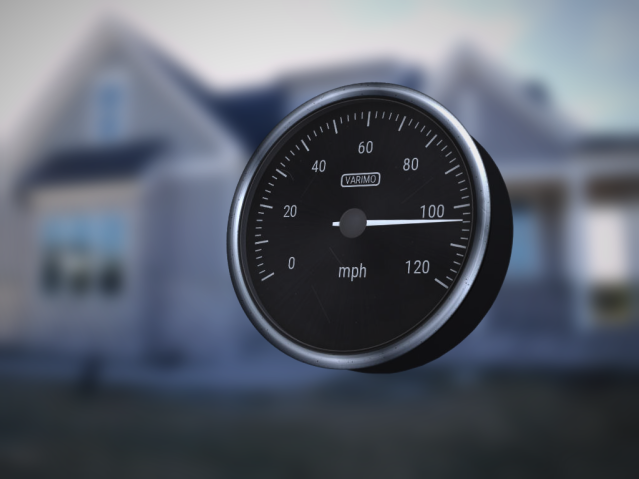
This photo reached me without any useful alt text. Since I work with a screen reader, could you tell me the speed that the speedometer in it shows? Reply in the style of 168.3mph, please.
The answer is 104mph
